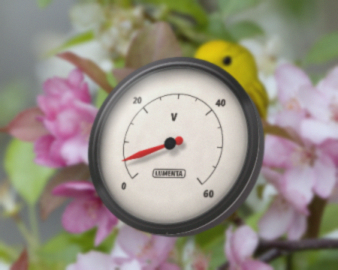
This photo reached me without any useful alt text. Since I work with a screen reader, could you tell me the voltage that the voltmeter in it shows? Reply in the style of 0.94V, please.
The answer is 5V
